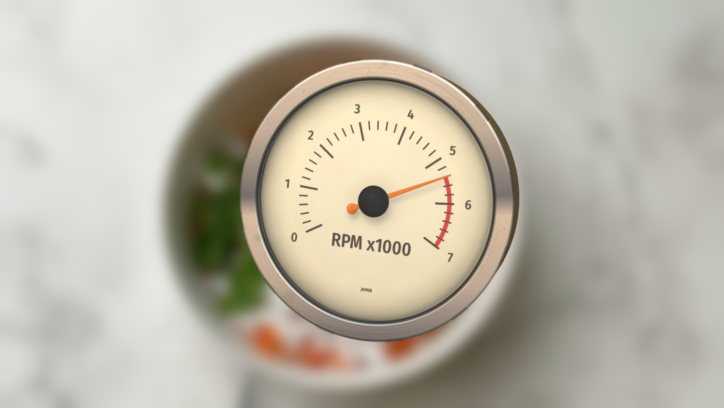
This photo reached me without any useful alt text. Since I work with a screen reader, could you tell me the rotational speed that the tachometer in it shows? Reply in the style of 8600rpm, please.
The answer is 5400rpm
